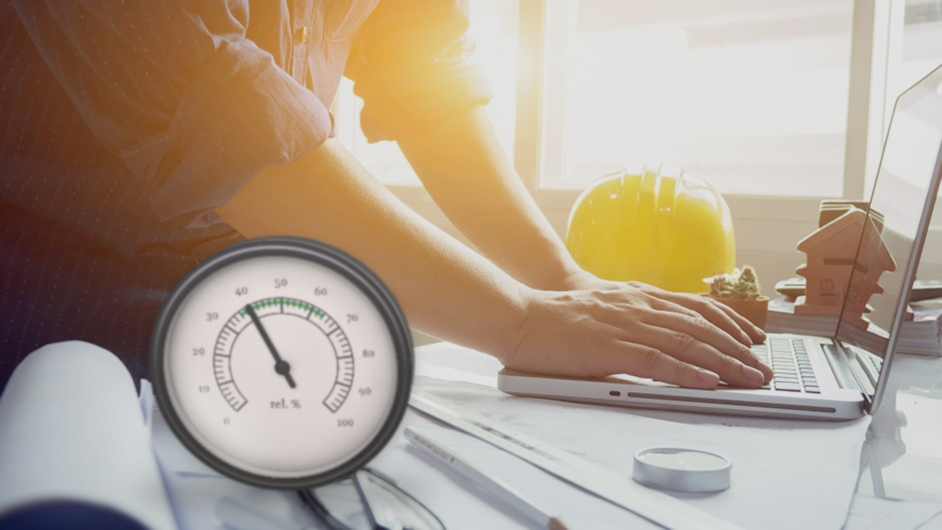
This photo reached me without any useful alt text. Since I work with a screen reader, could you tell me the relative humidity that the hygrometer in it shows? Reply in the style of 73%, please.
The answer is 40%
